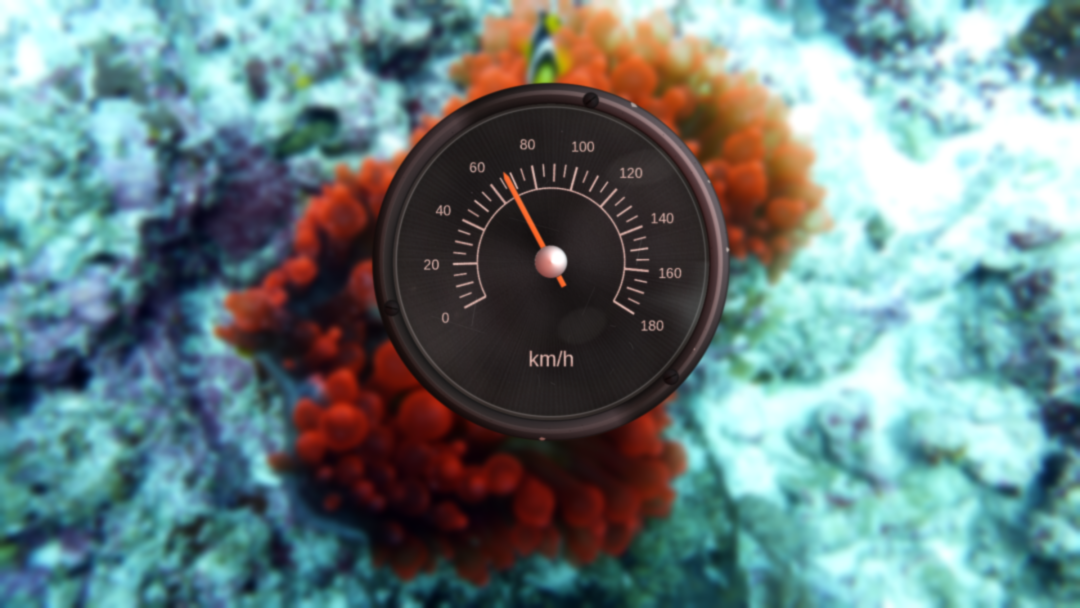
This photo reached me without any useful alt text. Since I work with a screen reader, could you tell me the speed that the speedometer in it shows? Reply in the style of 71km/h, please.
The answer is 67.5km/h
